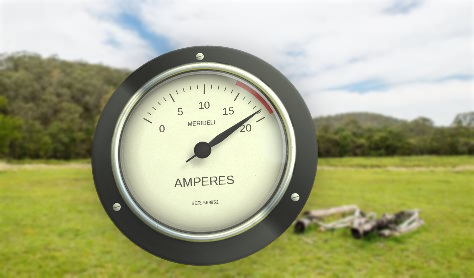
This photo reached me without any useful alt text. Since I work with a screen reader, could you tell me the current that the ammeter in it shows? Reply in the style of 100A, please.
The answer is 19A
